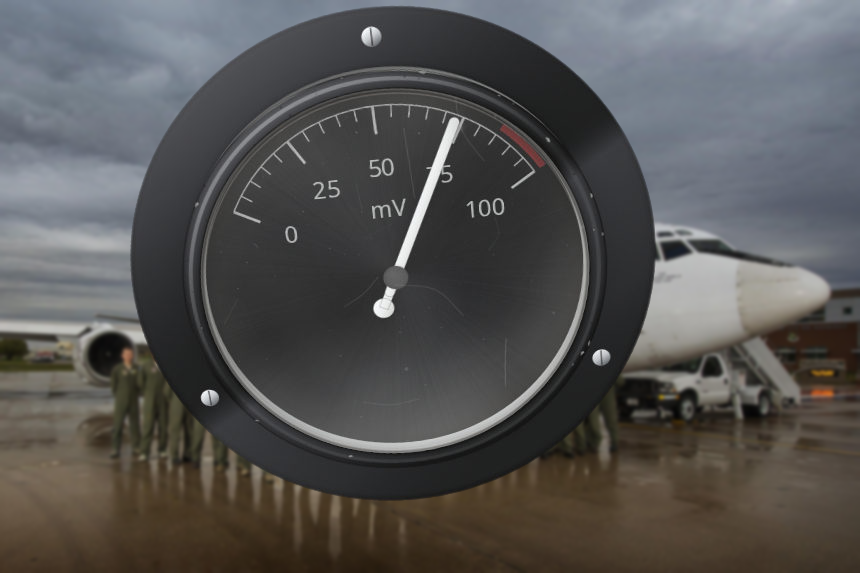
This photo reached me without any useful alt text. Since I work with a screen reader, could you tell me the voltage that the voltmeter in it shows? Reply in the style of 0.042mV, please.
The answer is 72.5mV
